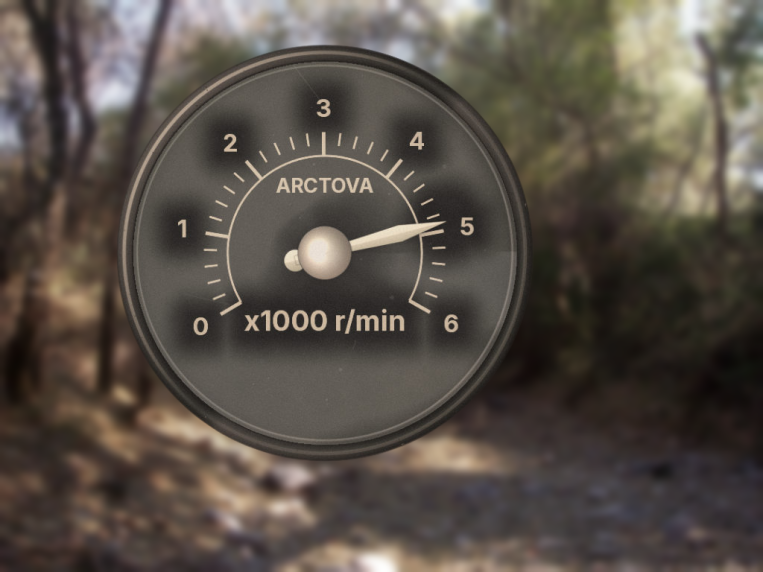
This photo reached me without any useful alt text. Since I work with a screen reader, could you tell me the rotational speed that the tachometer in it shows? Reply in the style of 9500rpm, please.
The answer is 4900rpm
